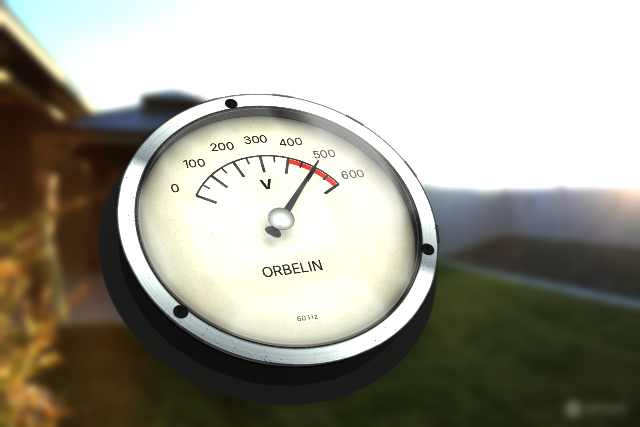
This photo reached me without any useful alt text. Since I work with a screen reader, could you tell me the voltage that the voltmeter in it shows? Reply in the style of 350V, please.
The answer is 500V
